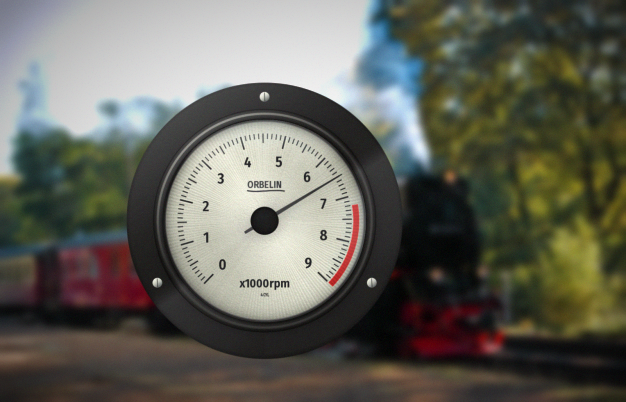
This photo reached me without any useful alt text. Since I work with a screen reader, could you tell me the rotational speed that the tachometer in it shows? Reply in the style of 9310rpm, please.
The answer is 6500rpm
